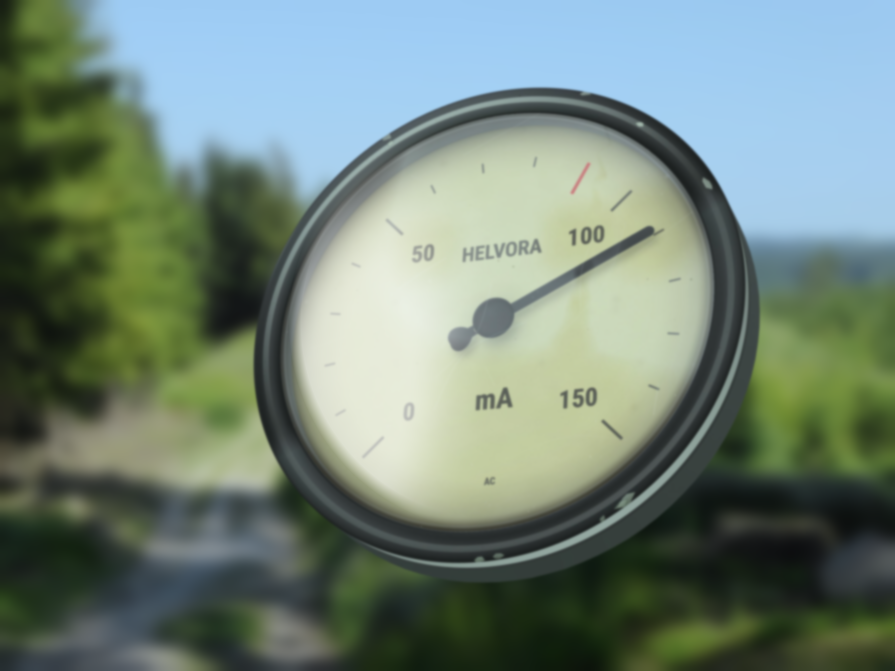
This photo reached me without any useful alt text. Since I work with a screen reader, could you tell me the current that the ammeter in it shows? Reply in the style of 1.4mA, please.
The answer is 110mA
